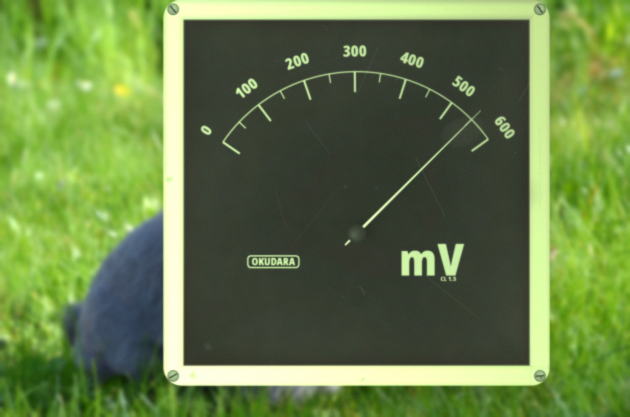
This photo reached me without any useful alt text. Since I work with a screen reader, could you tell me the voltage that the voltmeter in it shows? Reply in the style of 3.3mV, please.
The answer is 550mV
